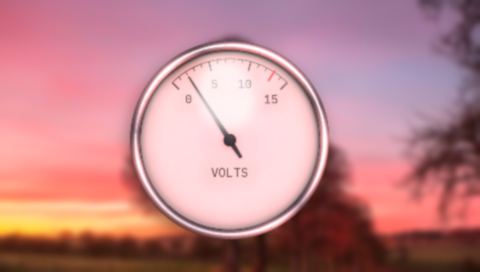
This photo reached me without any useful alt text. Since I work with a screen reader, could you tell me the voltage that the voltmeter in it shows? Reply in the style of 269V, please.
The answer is 2V
